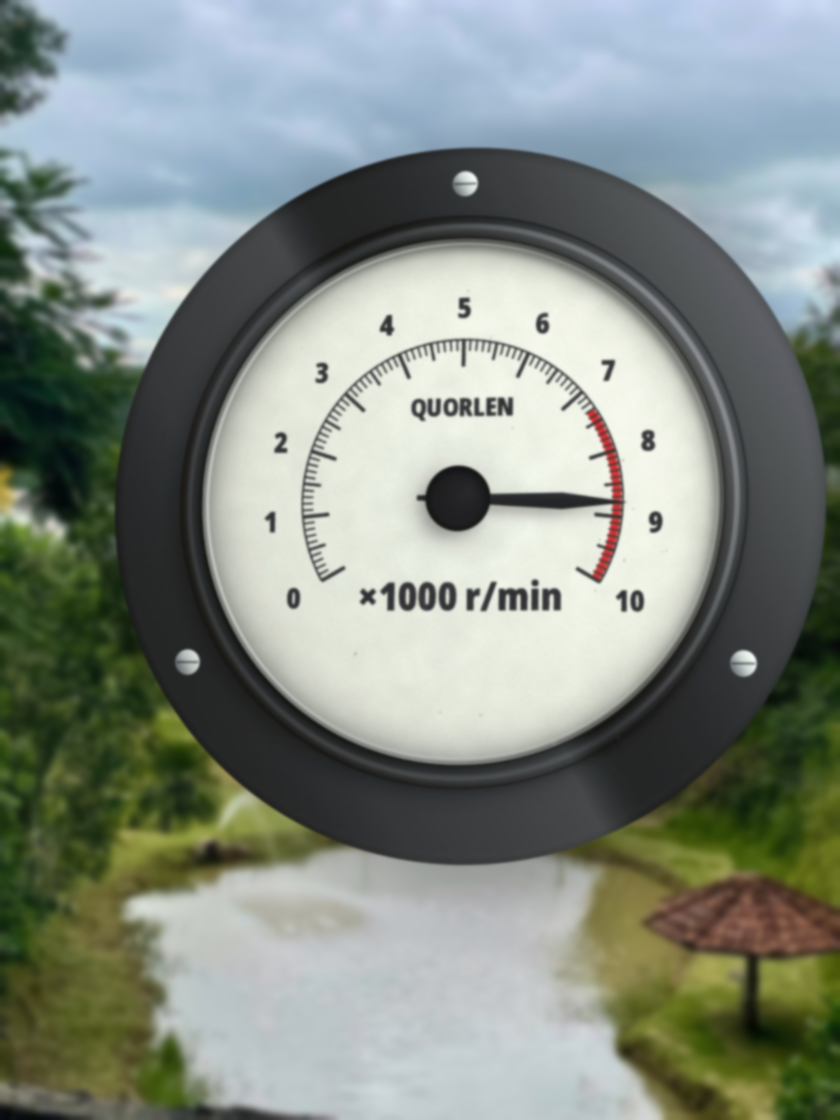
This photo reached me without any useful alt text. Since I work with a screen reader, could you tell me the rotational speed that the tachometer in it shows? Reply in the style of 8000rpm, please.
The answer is 8800rpm
